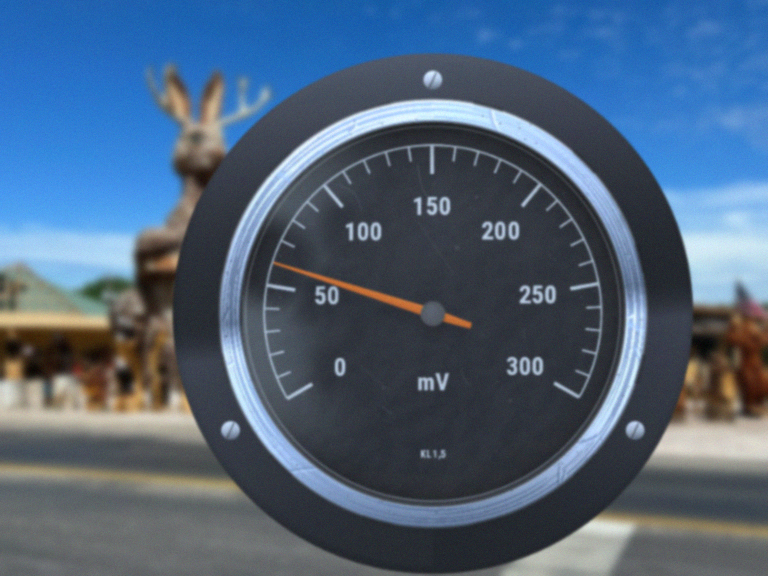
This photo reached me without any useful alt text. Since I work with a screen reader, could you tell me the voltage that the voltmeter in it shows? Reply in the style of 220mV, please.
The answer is 60mV
